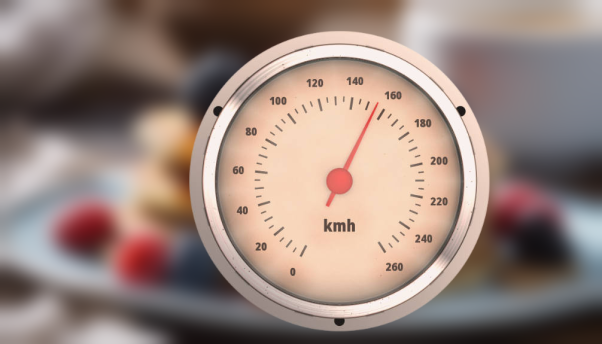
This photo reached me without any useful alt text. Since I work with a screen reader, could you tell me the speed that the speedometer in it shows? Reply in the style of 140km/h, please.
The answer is 155km/h
